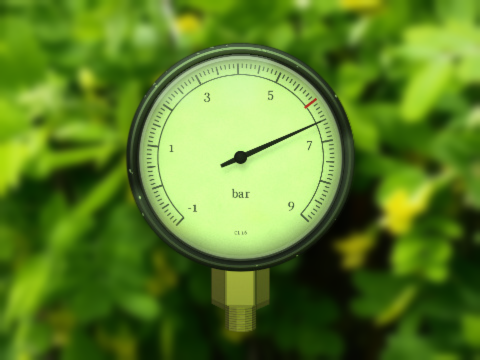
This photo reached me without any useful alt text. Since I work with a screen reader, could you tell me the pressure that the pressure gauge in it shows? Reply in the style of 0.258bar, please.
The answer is 6.5bar
